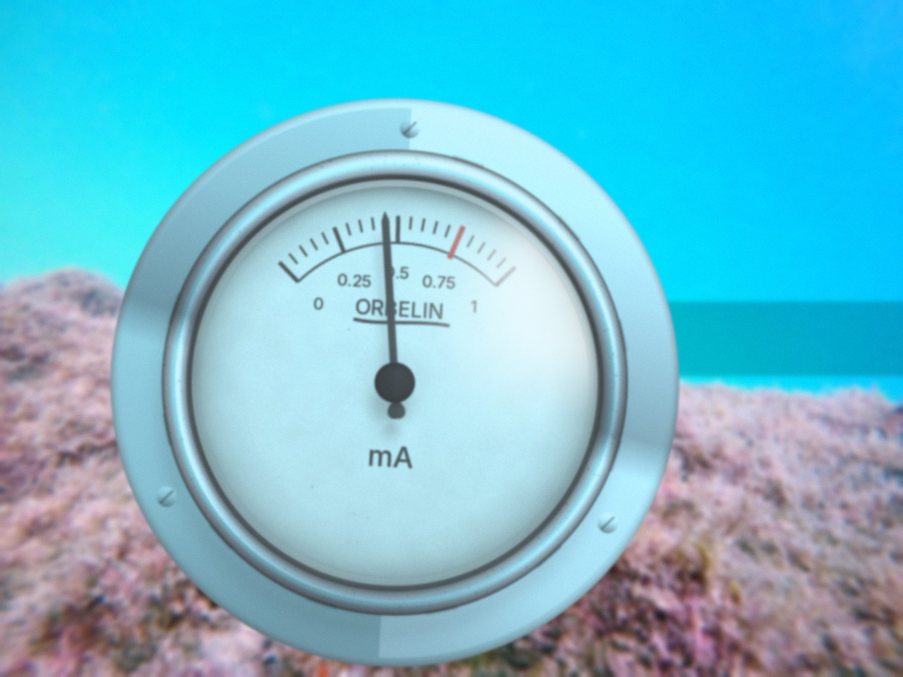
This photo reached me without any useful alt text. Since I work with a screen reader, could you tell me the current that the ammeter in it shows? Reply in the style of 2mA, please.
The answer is 0.45mA
